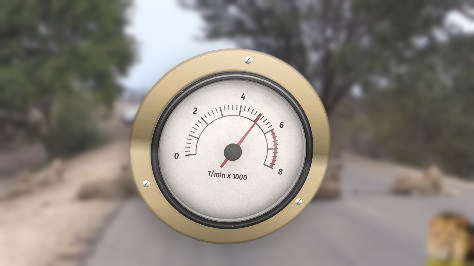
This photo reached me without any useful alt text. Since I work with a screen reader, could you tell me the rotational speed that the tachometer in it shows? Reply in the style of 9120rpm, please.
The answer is 5000rpm
